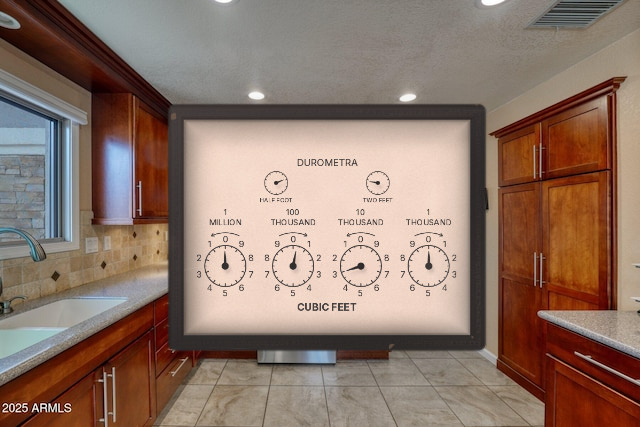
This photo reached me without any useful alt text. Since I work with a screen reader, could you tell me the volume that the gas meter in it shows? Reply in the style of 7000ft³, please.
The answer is 3000ft³
